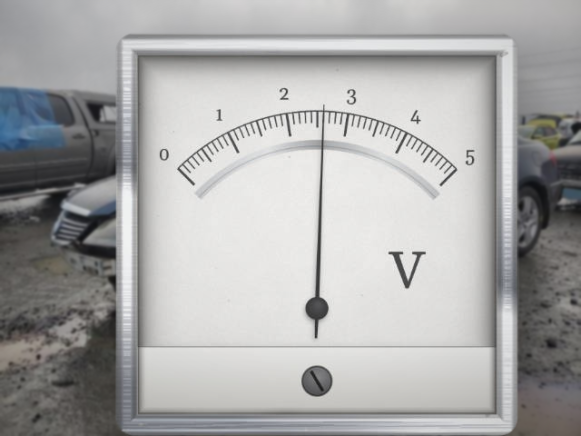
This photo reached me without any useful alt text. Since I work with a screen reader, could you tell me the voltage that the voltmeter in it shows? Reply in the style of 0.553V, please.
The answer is 2.6V
